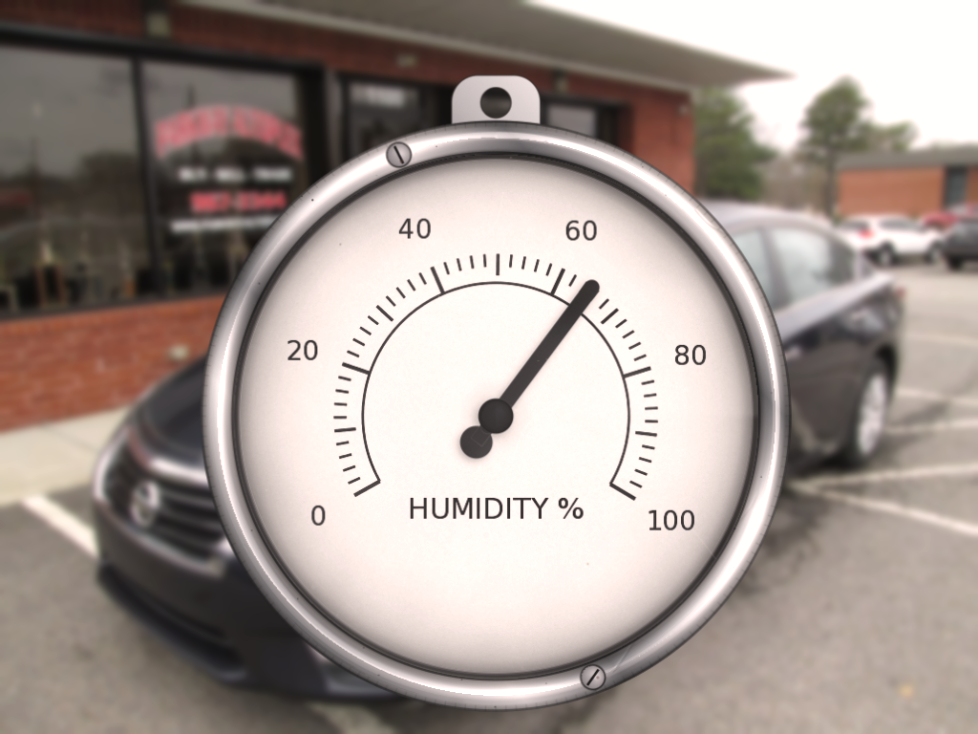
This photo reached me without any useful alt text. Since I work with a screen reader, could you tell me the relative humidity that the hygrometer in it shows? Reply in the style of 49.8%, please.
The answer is 65%
